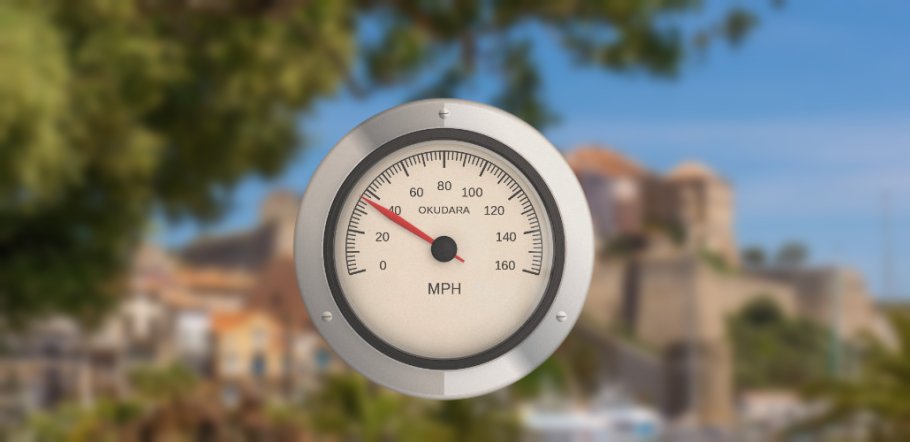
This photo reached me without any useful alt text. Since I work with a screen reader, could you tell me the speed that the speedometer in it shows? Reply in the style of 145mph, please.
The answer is 36mph
